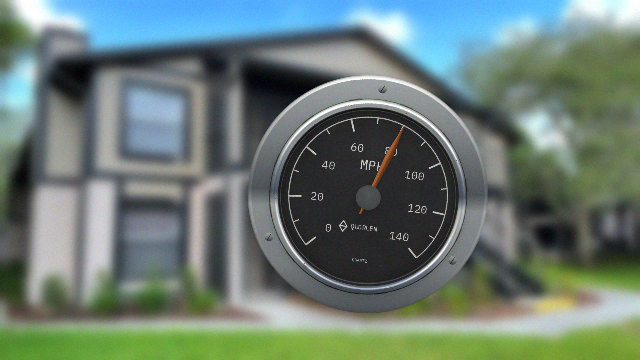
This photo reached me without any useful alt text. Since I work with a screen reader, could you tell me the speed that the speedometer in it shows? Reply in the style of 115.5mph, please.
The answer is 80mph
